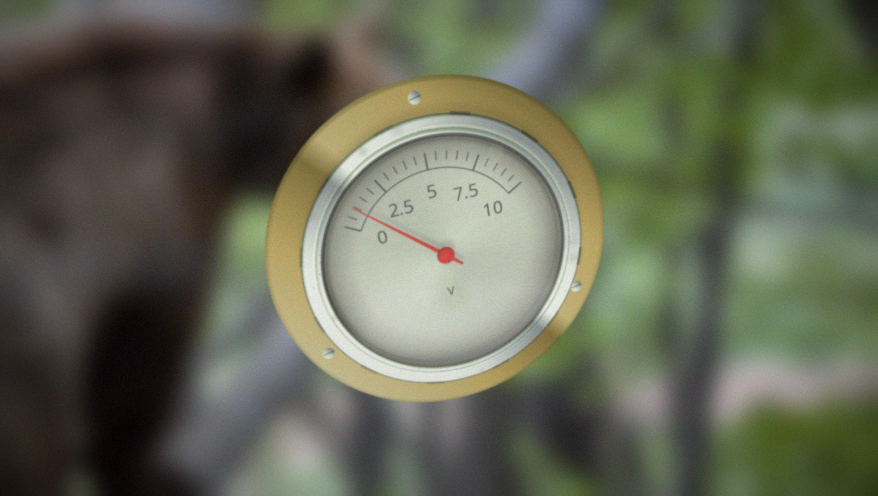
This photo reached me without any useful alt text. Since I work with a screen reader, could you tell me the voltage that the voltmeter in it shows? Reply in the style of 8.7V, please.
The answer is 1V
